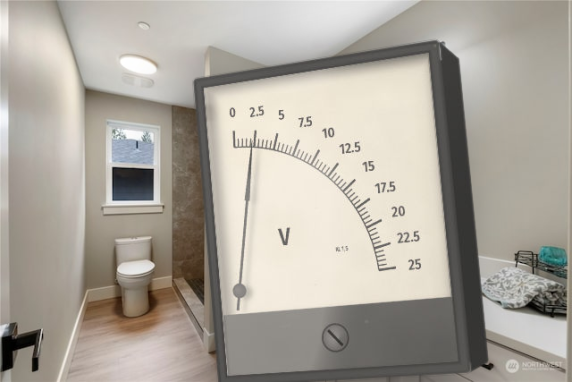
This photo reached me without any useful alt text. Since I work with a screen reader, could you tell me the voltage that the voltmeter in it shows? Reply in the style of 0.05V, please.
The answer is 2.5V
